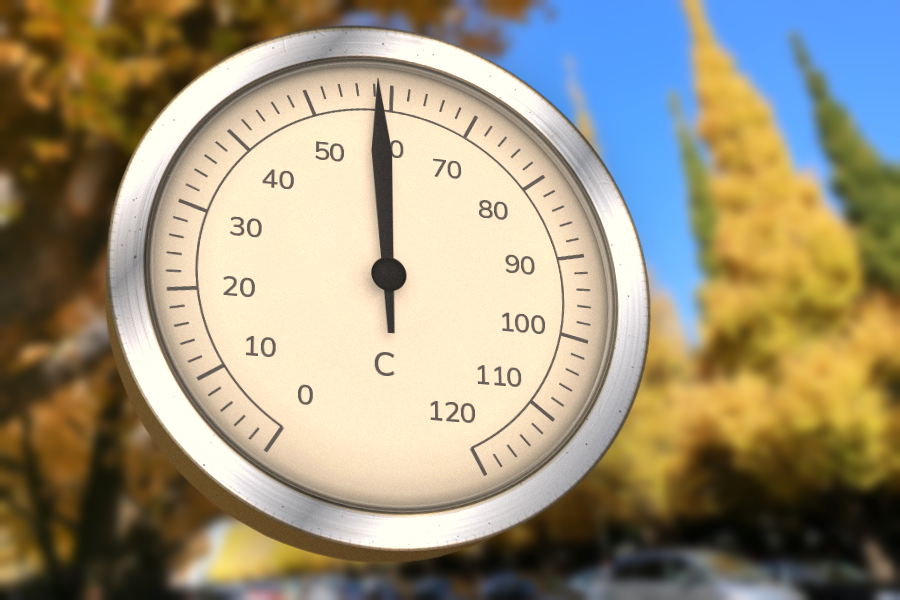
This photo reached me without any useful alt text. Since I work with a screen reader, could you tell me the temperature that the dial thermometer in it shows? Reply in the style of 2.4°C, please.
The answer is 58°C
